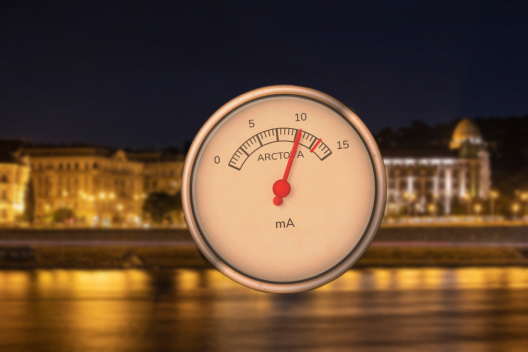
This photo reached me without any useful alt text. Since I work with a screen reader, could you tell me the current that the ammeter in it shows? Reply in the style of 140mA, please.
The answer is 10.5mA
